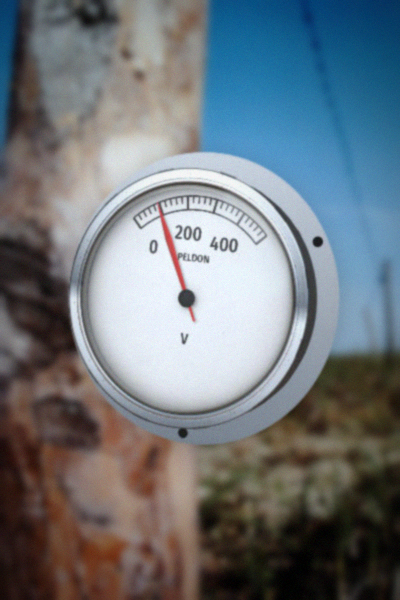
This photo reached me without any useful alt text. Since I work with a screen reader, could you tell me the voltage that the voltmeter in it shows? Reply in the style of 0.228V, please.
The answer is 100V
